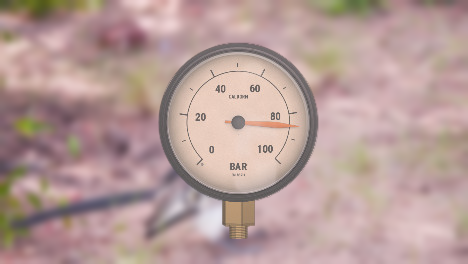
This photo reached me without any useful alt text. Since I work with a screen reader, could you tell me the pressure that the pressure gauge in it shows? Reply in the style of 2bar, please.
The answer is 85bar
